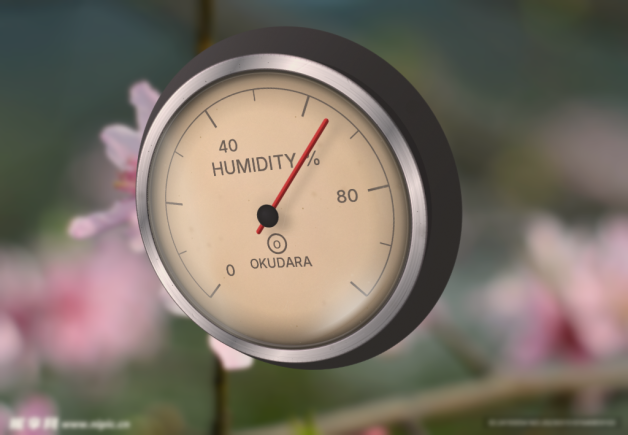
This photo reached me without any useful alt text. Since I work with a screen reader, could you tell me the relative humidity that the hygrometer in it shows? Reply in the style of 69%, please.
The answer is 65%
